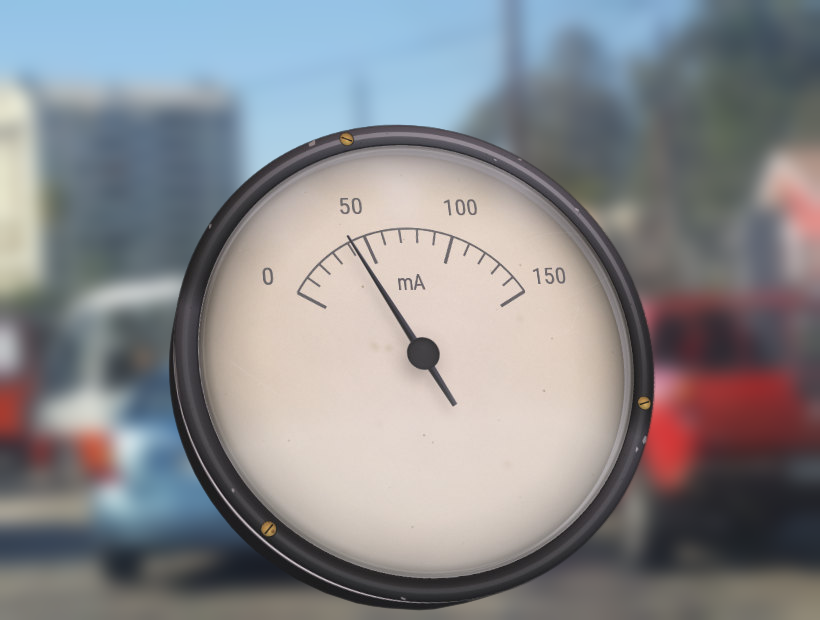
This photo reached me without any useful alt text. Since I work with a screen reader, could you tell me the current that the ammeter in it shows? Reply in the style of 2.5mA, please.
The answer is 40mA
